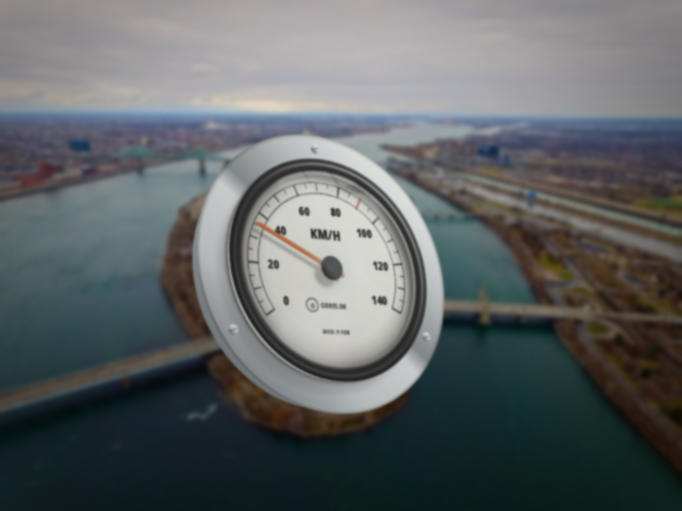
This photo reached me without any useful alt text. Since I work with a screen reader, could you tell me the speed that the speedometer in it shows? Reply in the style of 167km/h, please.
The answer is 35km/h
